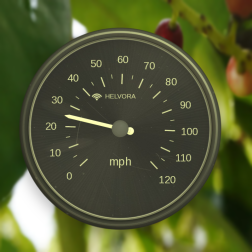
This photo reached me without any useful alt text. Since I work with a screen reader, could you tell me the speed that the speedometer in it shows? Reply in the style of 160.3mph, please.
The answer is 25mph
